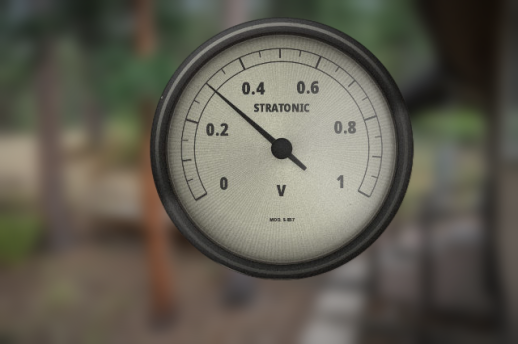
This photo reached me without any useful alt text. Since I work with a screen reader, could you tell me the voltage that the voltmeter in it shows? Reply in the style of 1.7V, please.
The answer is 0.3V
